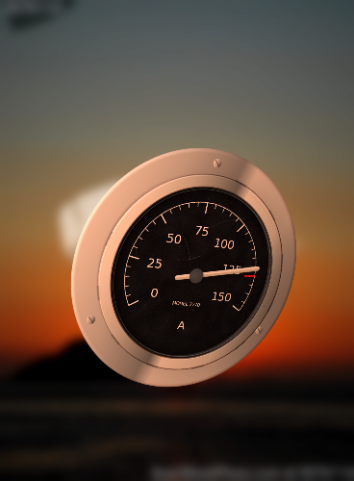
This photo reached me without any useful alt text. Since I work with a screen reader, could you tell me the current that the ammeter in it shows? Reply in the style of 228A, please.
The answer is 125A
